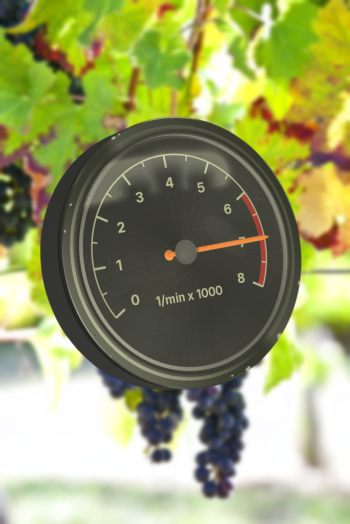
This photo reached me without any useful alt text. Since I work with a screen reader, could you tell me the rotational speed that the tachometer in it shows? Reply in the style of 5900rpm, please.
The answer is 7000rpm
